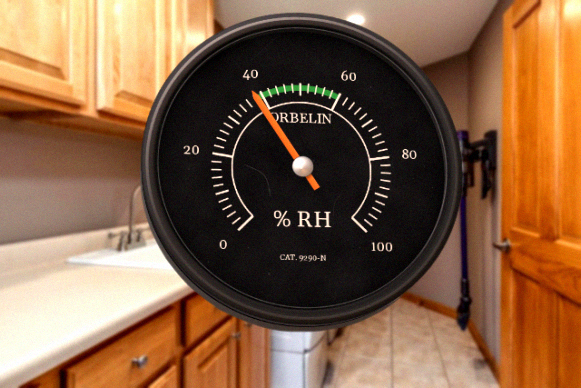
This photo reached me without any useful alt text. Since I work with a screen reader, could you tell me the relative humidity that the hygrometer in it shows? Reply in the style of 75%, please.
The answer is 38%
